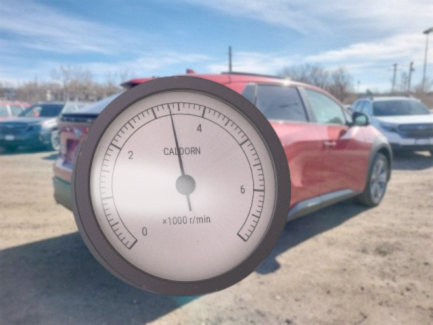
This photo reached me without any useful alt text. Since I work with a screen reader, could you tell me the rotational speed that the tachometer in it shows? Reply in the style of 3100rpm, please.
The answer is 3300rpm
